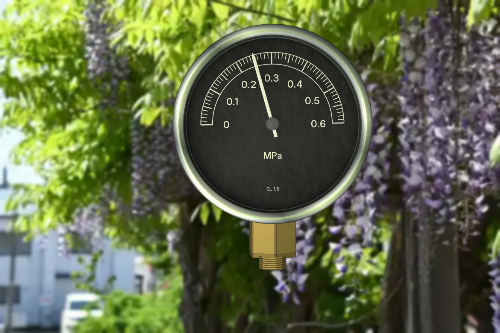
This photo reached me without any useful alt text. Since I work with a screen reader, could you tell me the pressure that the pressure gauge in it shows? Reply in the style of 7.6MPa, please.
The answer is 0.25MPa
